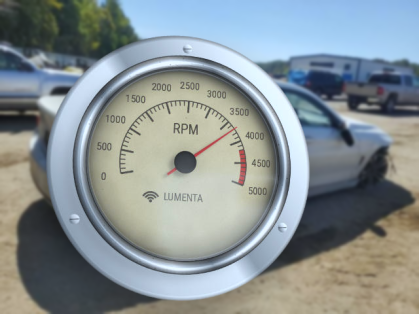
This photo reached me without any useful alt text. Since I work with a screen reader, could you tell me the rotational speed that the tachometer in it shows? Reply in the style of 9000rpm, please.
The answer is 3700rpm
